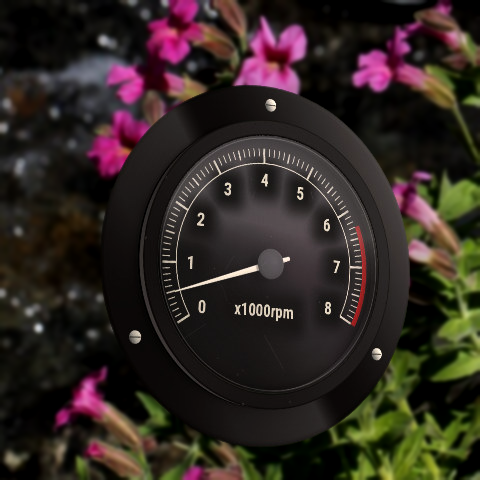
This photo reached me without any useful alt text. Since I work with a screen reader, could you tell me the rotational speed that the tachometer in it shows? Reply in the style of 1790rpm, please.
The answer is 500rpm
